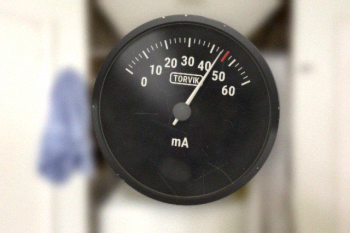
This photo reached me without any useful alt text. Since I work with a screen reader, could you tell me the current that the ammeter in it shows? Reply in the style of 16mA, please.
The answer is 44mA
